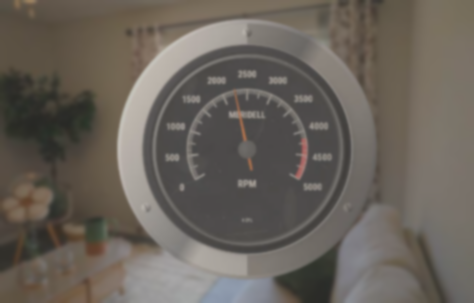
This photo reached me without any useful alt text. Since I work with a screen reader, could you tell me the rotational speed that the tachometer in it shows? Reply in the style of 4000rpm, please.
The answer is 2250rpm
